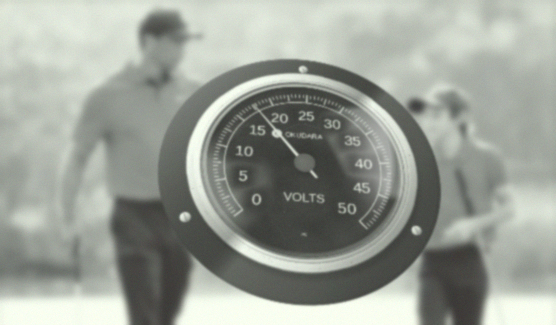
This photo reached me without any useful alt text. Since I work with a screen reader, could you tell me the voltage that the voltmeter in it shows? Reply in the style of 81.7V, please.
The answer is 17.5V
